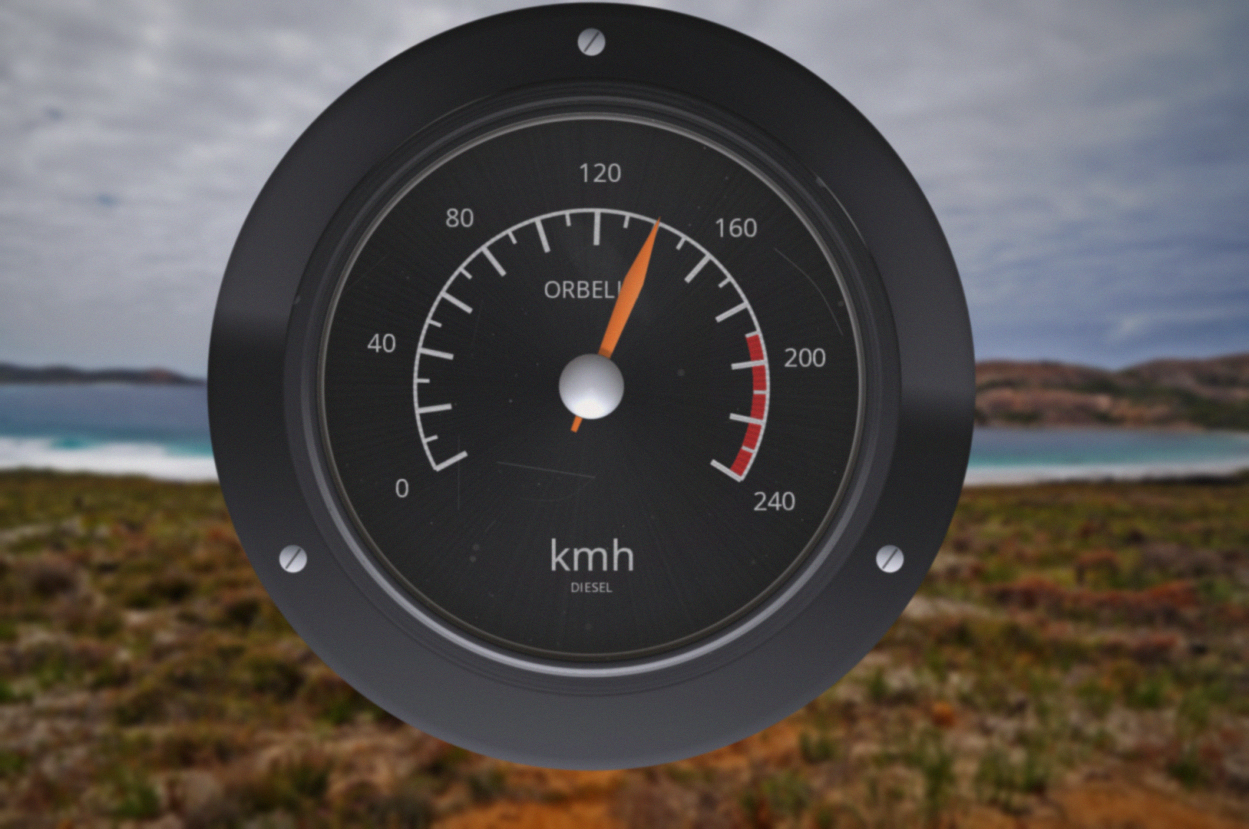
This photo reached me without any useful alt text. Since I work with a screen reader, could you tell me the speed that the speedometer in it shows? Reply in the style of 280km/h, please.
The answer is 140km/h
